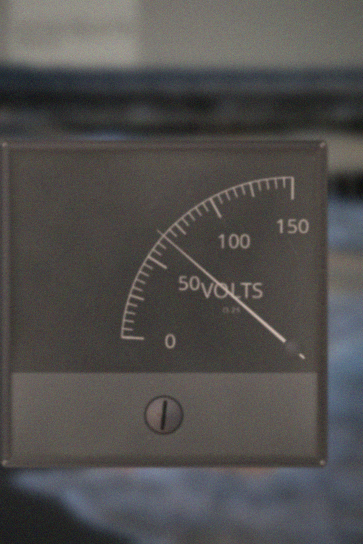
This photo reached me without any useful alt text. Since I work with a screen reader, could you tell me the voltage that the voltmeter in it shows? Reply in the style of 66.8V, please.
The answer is 65V
